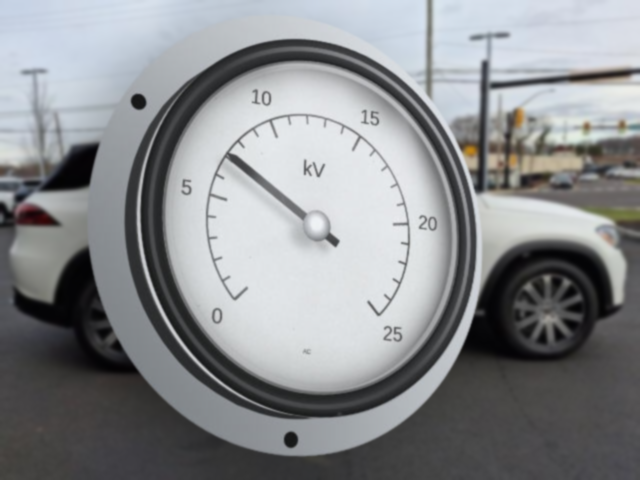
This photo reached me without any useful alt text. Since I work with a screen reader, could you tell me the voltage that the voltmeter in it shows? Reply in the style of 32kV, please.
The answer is 7kV
